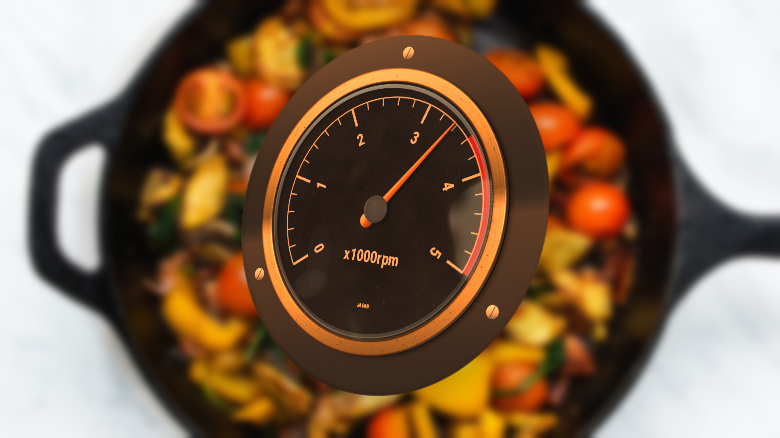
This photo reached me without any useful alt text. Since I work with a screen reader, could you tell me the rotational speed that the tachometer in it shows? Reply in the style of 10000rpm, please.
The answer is 3400rpm
